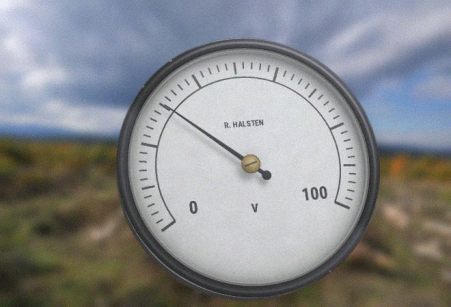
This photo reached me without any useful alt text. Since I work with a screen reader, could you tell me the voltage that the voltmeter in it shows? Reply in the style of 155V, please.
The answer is 30V
